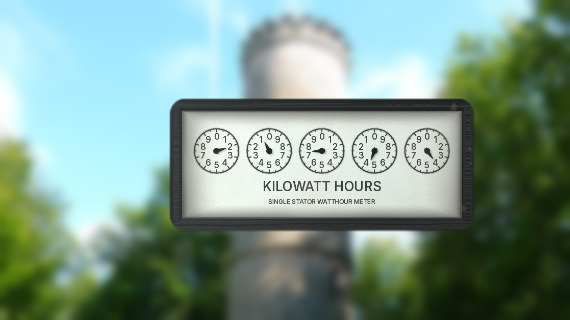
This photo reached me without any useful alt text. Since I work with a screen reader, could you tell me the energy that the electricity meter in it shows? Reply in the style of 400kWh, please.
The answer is 20744kWh
